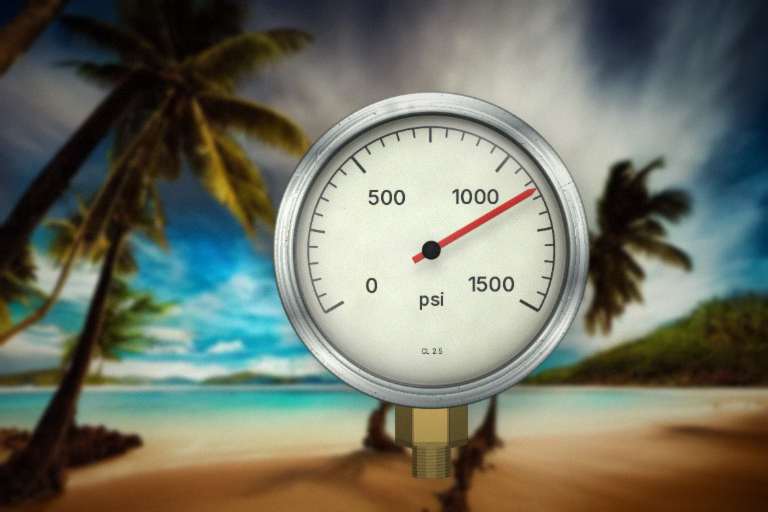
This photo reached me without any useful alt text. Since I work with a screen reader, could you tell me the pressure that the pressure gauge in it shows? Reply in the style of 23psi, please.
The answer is 1125psi
